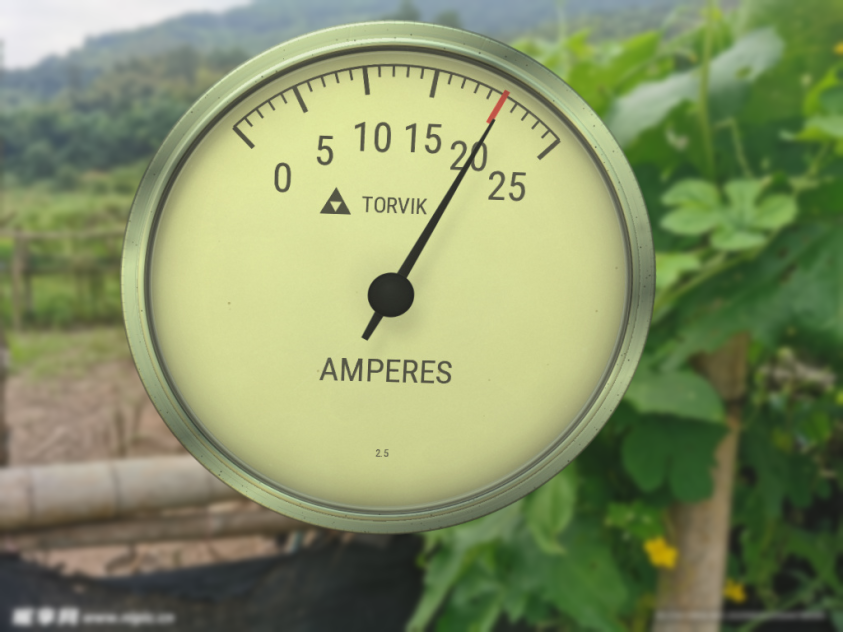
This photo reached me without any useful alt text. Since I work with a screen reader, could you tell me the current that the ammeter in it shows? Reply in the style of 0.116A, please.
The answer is 20A
